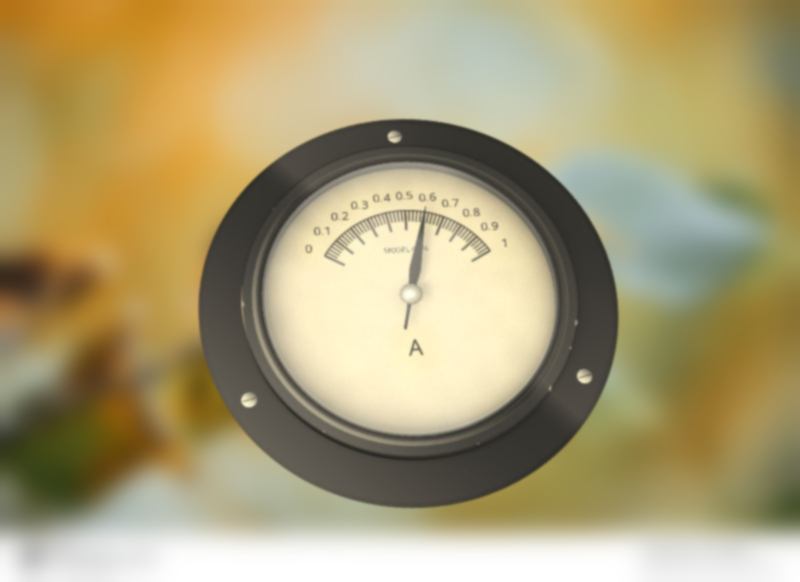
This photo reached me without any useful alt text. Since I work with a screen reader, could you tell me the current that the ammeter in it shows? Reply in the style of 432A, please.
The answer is 0.6A
